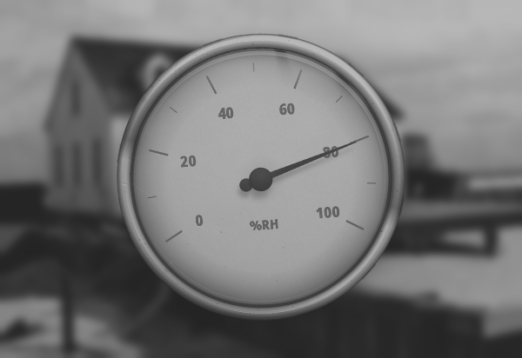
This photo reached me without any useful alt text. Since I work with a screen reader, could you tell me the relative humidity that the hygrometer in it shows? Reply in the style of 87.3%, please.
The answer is 80%
